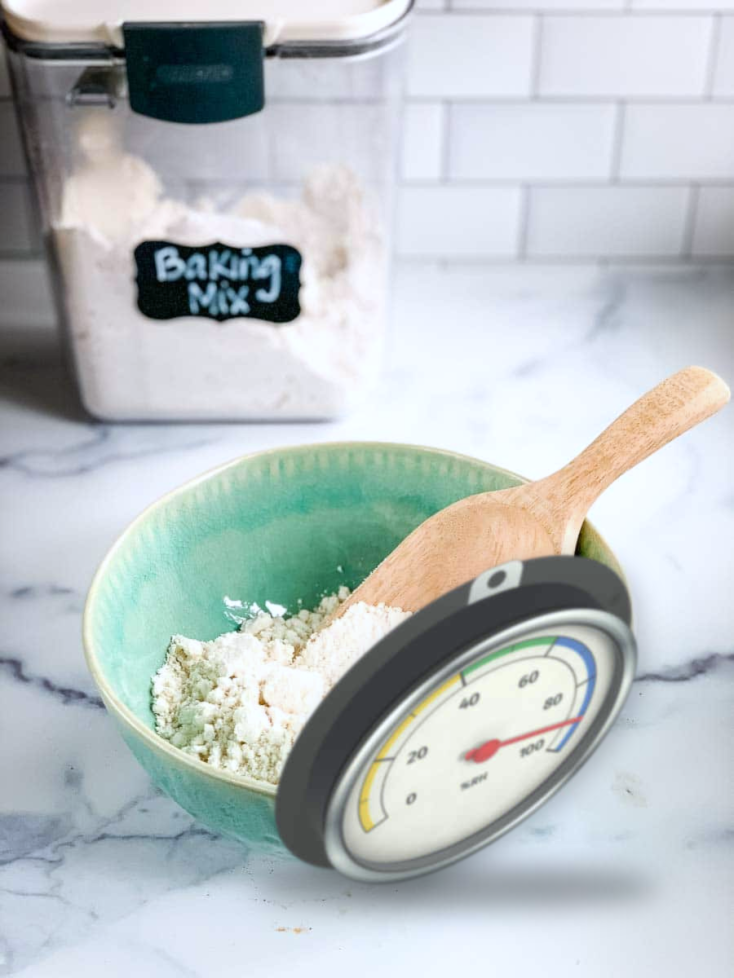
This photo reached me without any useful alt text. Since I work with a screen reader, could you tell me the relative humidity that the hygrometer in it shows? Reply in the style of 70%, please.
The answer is 90%
